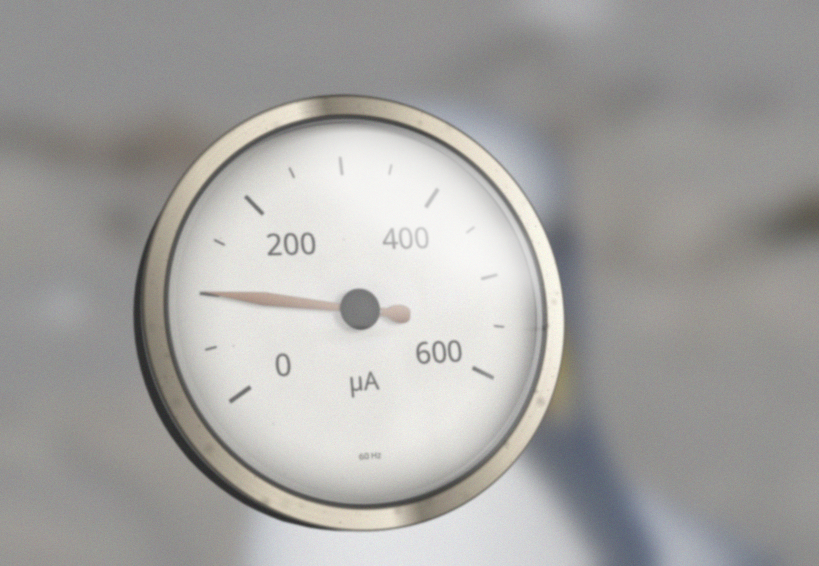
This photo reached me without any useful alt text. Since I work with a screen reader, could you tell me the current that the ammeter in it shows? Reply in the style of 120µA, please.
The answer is 100µA
